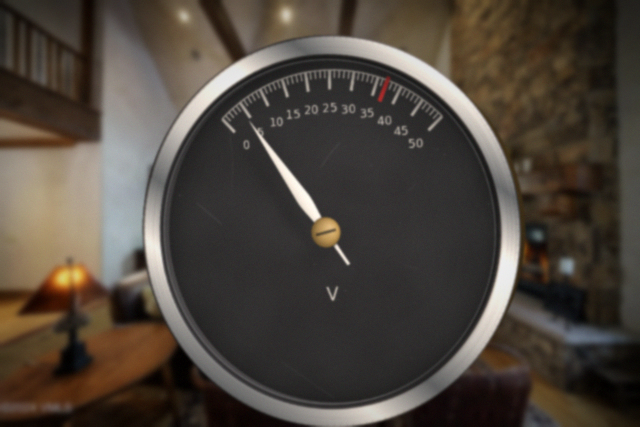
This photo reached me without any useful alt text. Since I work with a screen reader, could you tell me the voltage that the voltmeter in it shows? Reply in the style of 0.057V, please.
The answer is 5V
